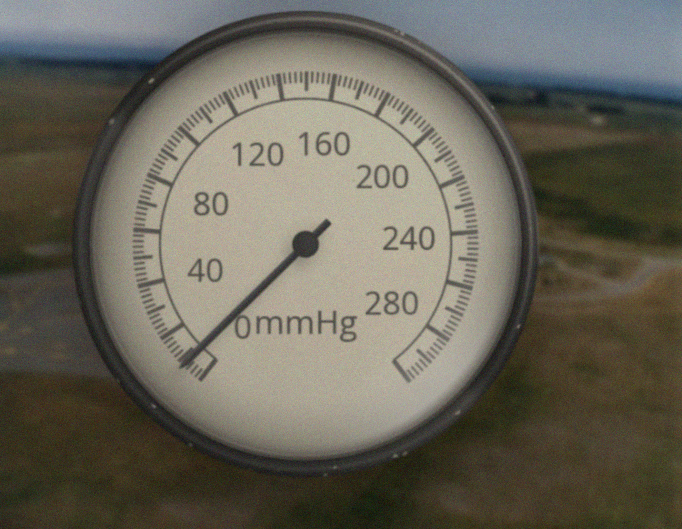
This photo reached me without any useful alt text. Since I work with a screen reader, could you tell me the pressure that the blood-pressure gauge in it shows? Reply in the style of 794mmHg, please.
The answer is 8mmHg
